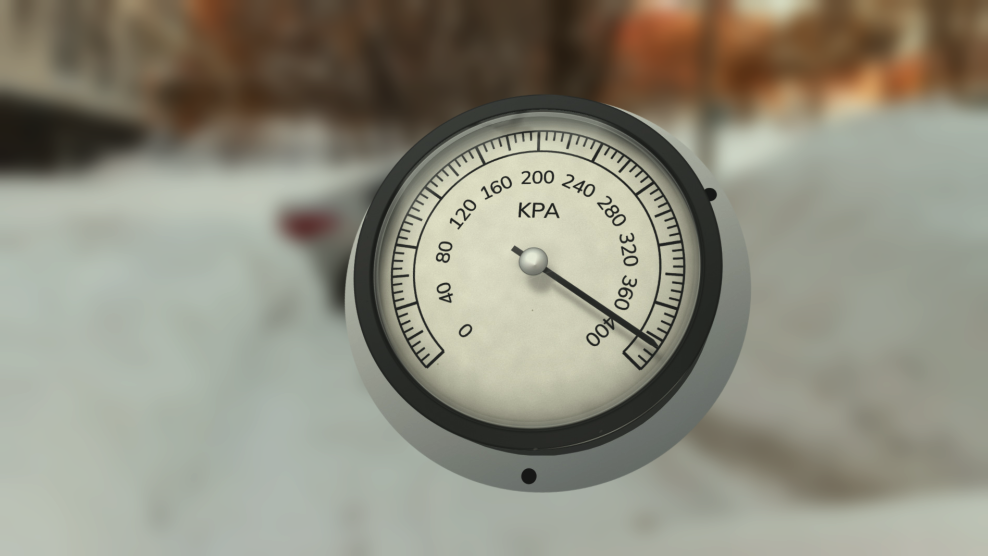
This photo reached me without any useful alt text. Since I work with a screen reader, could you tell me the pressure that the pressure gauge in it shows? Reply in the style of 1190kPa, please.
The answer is 385kPa
